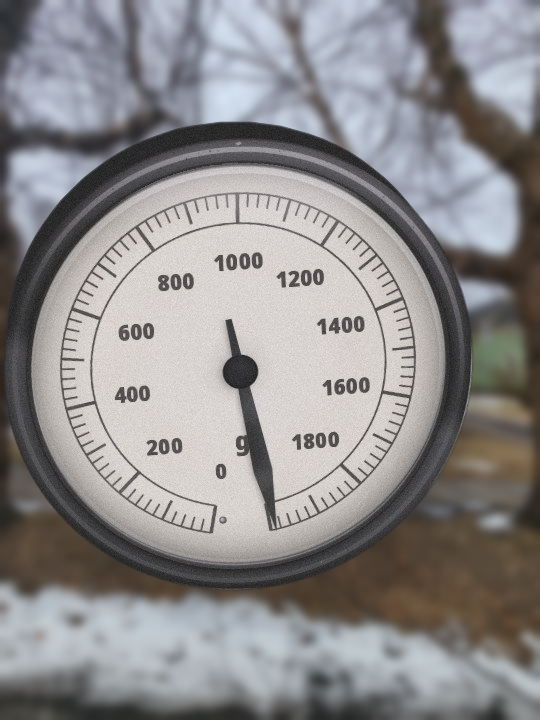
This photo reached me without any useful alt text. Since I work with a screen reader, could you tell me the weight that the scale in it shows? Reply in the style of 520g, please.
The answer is 1990g
